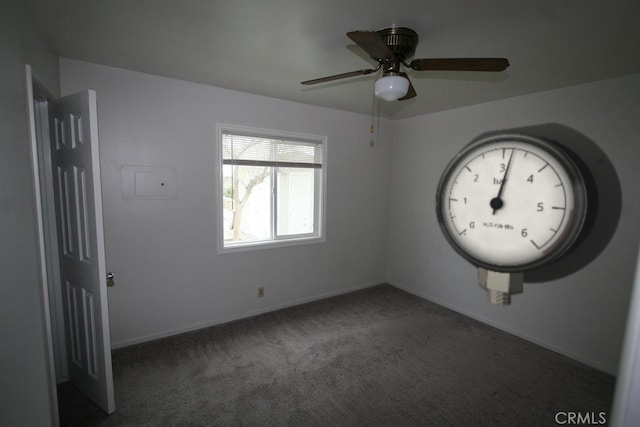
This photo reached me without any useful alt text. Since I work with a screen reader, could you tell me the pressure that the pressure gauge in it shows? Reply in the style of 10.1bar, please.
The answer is 3.25bar
